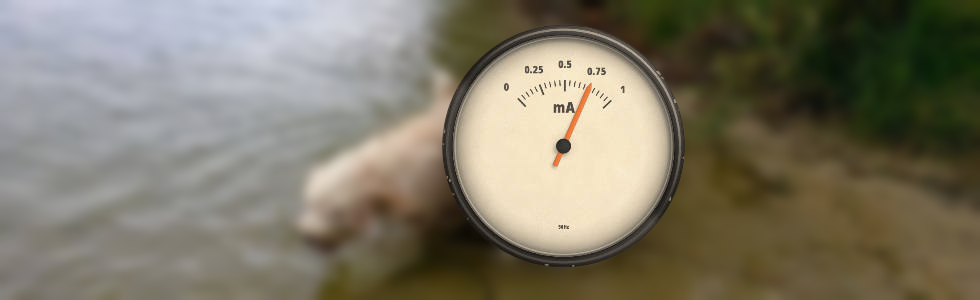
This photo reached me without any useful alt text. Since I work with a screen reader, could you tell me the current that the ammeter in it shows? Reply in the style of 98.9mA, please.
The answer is 0.75mA
